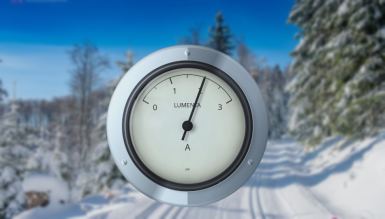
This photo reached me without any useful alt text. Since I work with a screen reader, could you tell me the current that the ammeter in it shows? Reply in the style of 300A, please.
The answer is 2A
